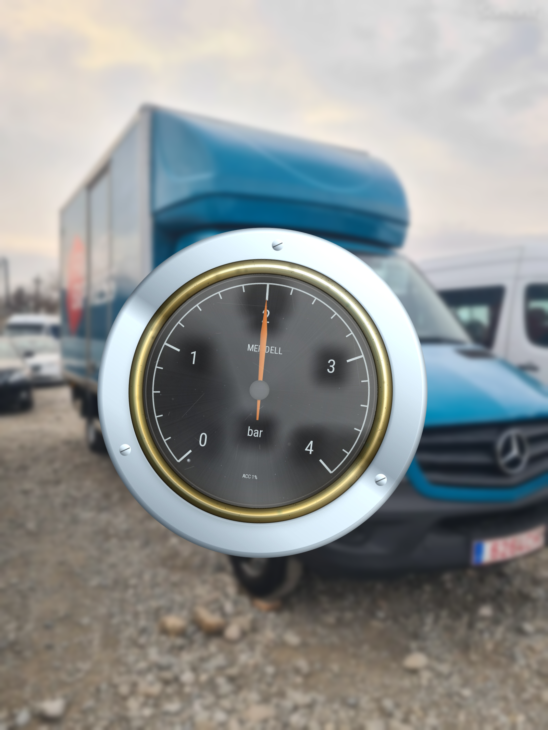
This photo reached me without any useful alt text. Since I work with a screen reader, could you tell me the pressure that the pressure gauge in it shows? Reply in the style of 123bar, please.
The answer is 2bar
